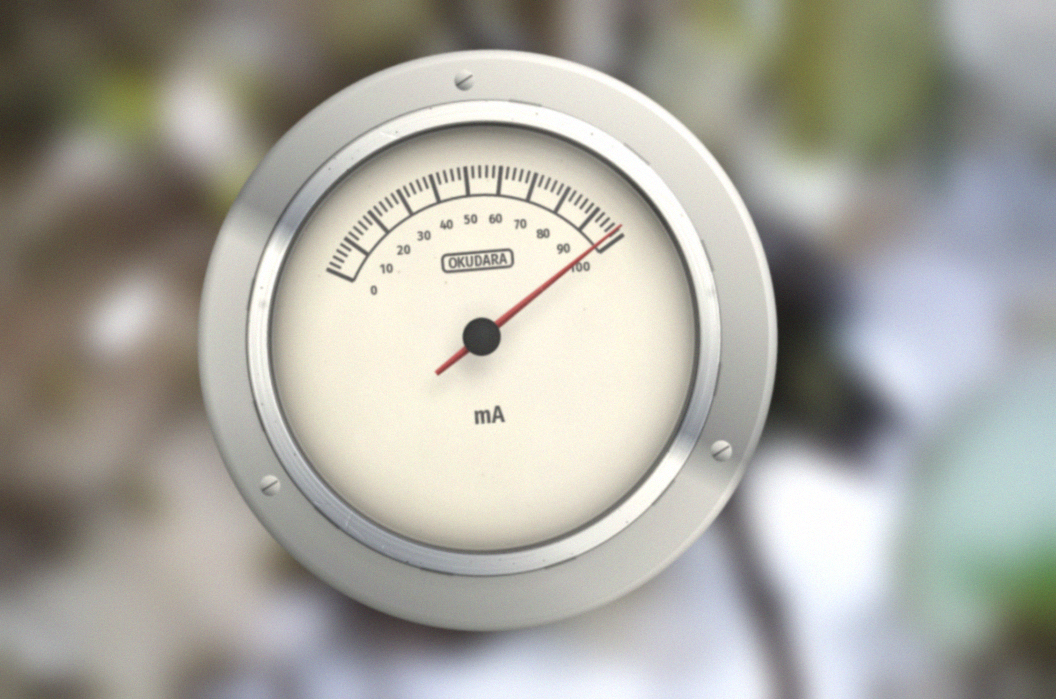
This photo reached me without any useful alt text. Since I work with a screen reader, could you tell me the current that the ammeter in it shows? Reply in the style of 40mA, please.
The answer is 98mA
